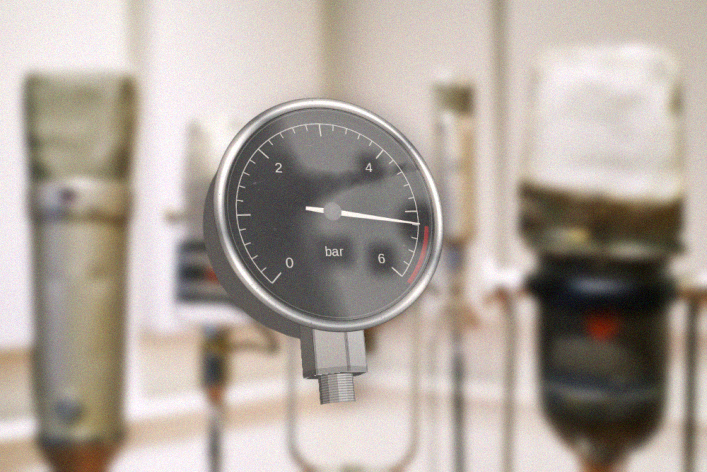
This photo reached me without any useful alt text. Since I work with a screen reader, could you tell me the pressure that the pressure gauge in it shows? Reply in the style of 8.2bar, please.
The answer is 5.2bar
